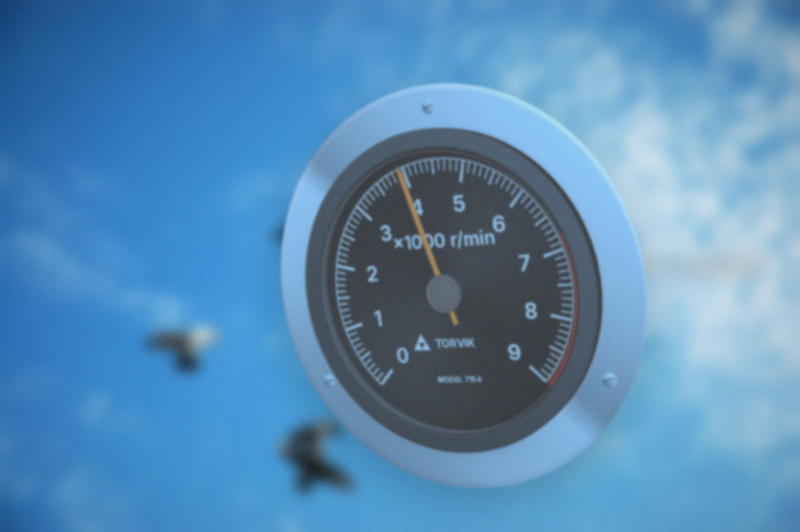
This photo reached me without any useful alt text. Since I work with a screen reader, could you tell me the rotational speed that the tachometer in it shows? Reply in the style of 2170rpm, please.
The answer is 4000rpm
